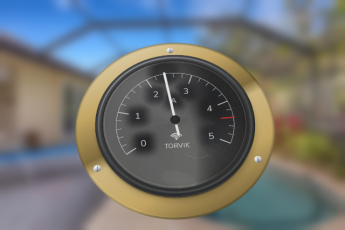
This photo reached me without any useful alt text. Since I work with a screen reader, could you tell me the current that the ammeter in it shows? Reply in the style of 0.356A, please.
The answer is 2.4A
